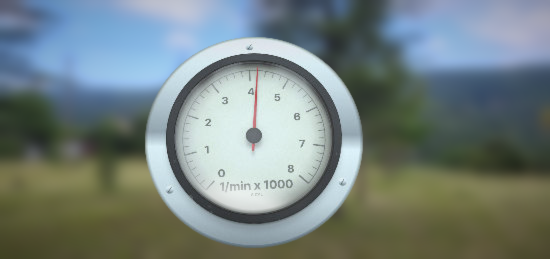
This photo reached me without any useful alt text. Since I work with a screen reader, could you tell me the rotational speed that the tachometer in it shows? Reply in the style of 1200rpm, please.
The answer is 4200rpm
